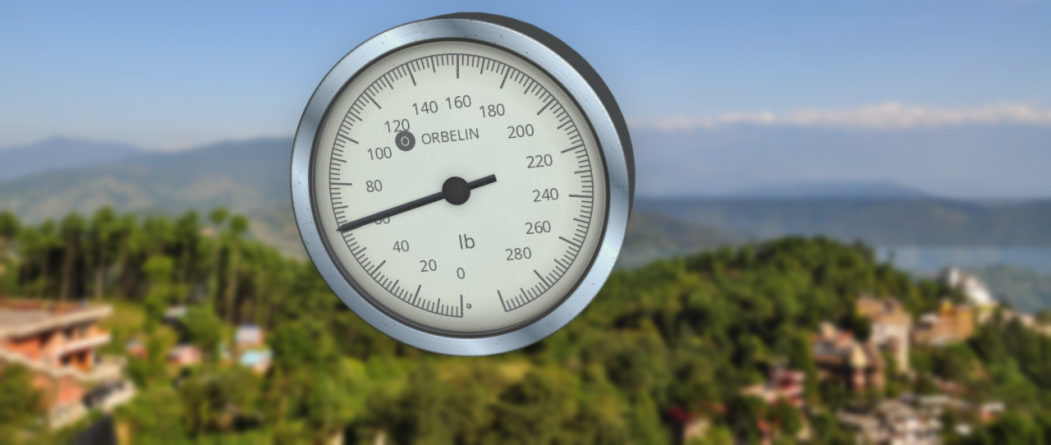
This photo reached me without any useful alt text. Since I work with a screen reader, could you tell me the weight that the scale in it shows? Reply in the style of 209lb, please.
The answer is 62lb
